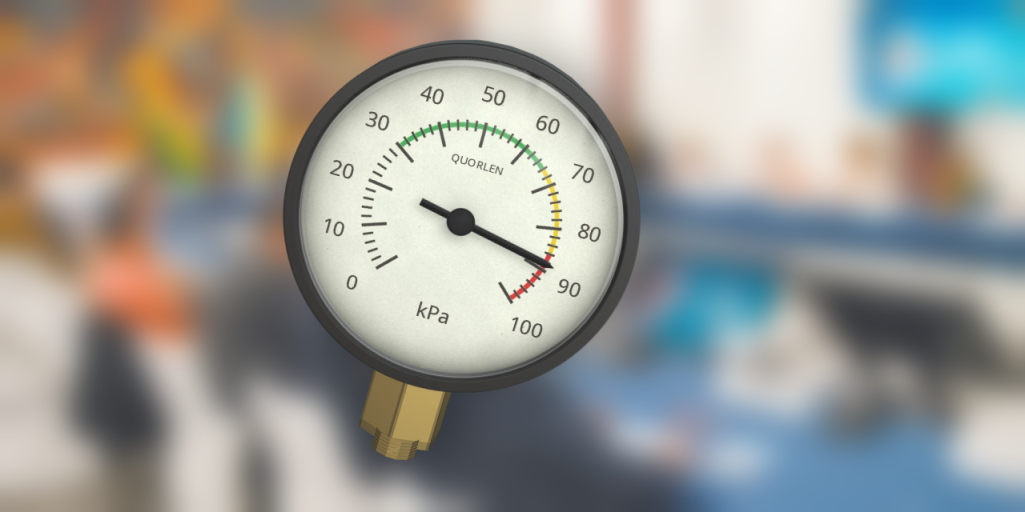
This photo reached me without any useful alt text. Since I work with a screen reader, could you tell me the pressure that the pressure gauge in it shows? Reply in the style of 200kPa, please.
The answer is 88kPa
